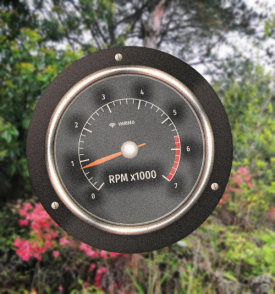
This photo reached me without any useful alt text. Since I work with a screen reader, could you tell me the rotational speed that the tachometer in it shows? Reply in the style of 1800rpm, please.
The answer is 800rpm
